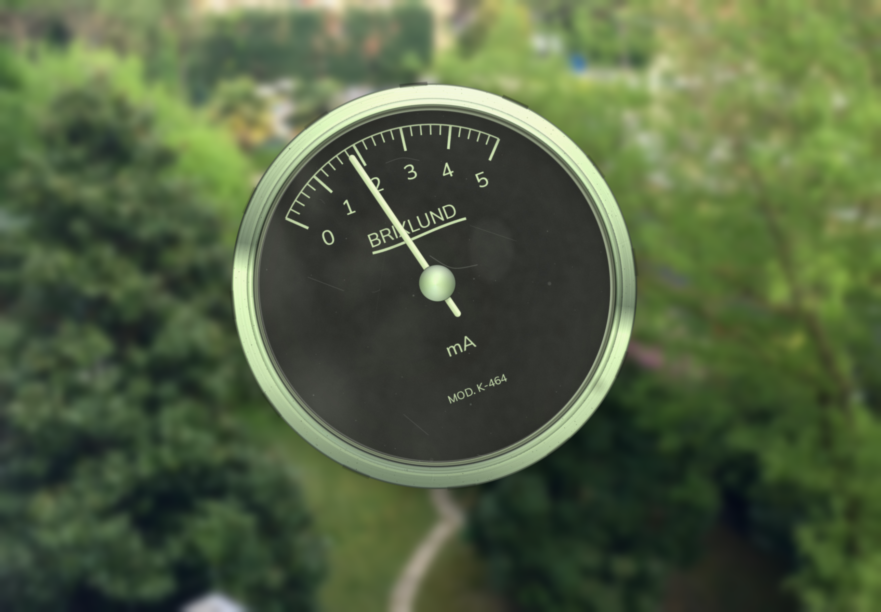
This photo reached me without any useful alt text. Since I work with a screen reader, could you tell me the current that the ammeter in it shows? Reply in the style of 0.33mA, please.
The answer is 1.8mA
